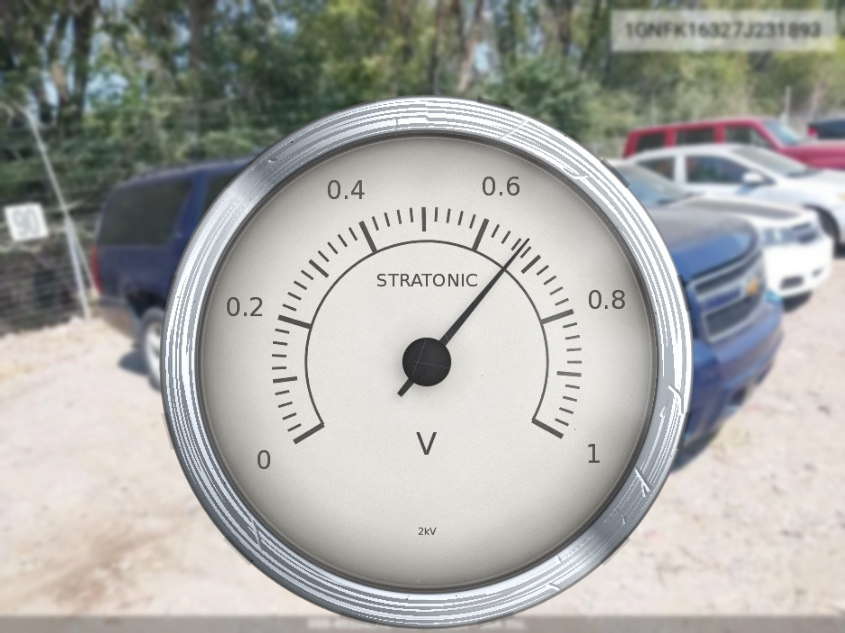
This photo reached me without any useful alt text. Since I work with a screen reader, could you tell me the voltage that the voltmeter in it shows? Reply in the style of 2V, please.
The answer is 0.67V
